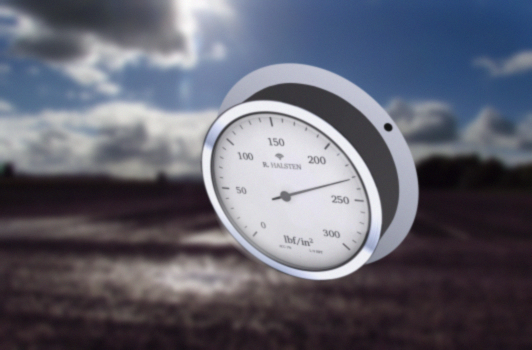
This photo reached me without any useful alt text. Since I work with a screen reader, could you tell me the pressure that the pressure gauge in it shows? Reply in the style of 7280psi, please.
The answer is 230psi
